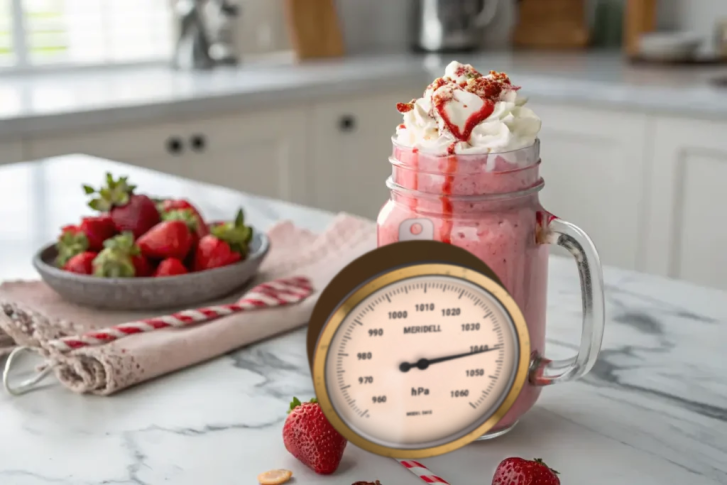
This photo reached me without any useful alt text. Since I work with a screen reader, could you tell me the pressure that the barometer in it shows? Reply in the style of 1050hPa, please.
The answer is 1040hPa
